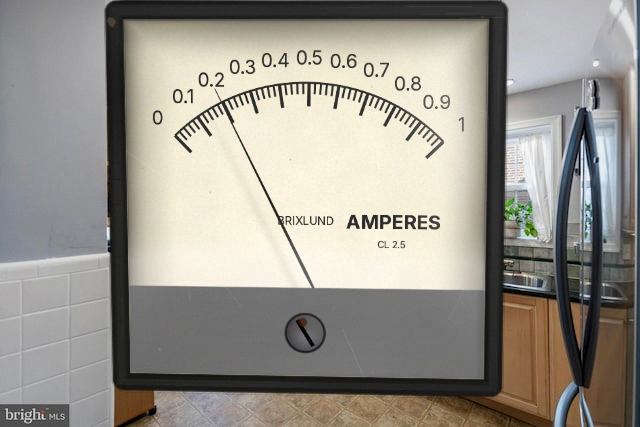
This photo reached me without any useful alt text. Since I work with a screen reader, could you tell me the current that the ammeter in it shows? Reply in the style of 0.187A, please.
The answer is 0.2A
